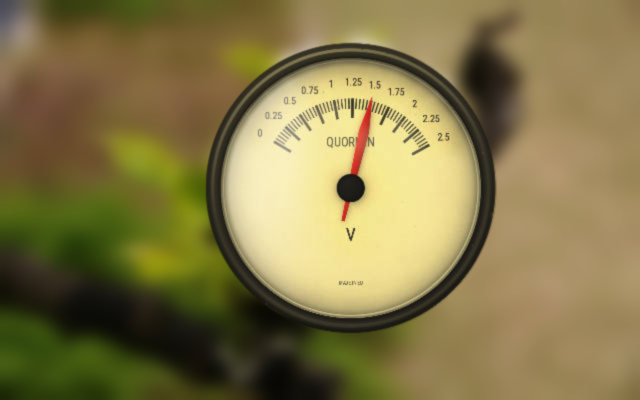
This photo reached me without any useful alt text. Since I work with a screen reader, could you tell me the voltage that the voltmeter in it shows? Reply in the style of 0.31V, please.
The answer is 1.5V
